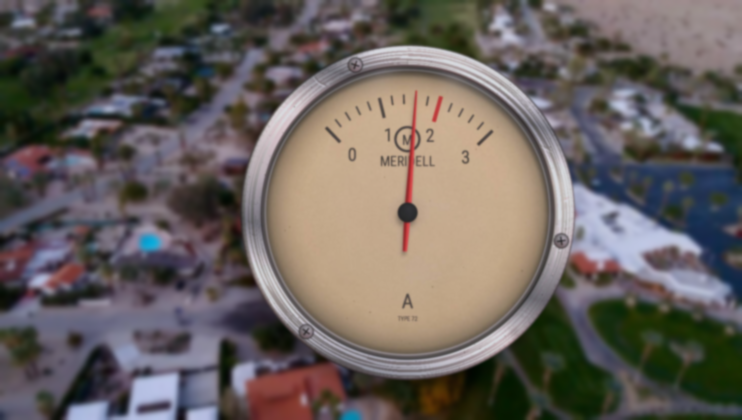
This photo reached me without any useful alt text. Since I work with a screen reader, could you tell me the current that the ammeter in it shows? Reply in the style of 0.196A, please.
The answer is 1.6A
